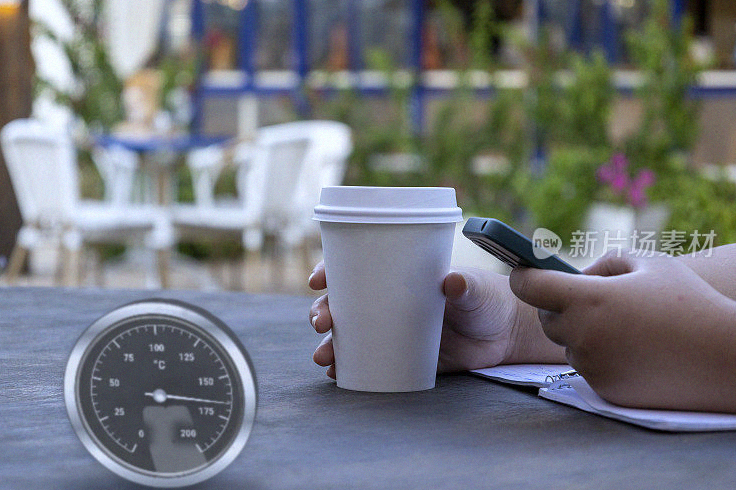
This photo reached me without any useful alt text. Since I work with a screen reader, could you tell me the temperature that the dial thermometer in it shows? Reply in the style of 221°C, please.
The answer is 165°C
